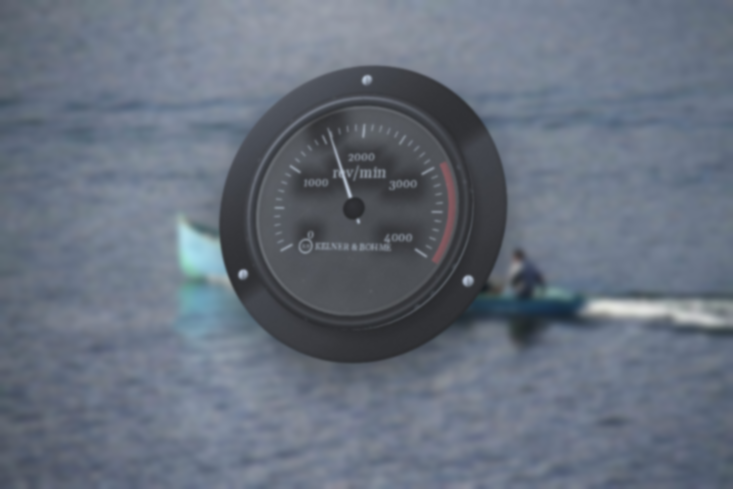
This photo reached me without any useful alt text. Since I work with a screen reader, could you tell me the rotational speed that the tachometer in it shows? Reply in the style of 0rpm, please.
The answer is 1600rpm
